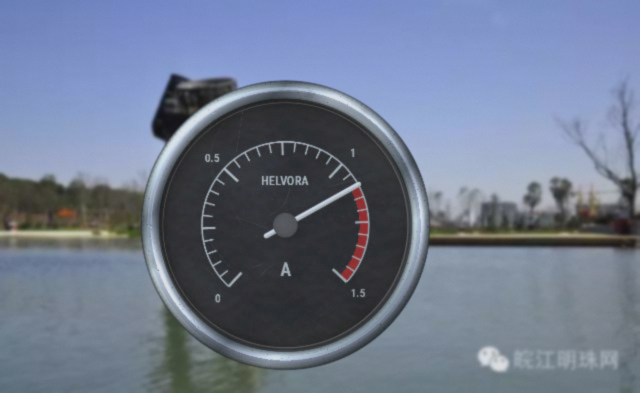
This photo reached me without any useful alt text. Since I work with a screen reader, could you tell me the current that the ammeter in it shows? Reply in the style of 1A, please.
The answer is 1.1A
